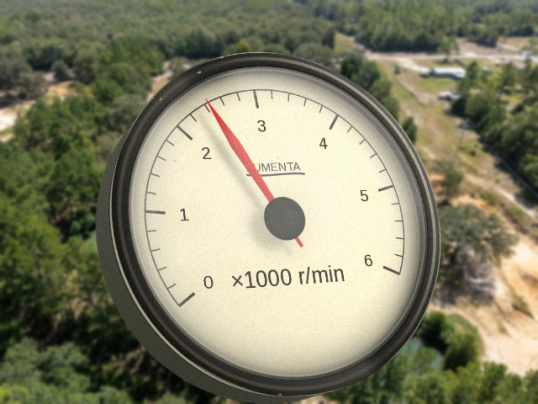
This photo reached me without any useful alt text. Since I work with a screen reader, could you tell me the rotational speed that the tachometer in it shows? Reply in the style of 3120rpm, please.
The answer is 2400rpm
